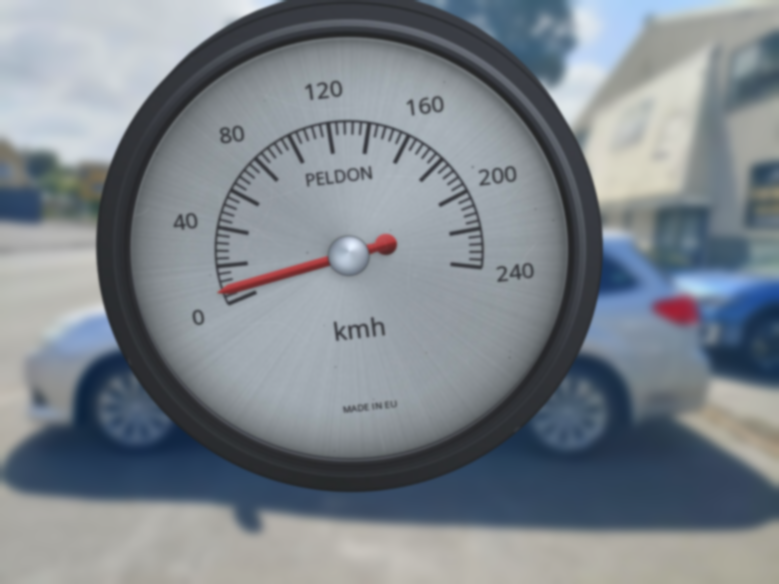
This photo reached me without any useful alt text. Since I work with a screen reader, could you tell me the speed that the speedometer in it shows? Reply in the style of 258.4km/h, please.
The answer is 8km/h
